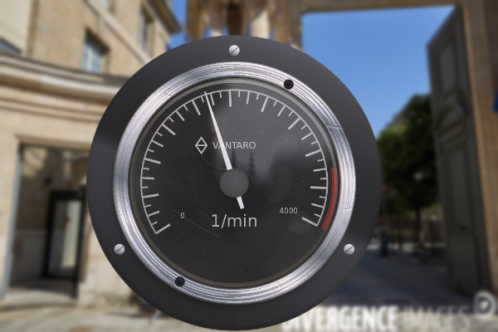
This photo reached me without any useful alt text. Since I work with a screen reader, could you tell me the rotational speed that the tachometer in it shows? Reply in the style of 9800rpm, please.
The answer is 1750rpm
